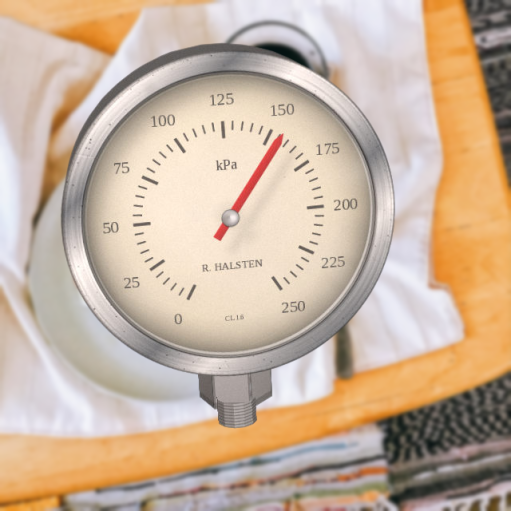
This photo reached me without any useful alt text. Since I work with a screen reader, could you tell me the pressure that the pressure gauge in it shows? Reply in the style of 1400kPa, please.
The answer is 155kPa
